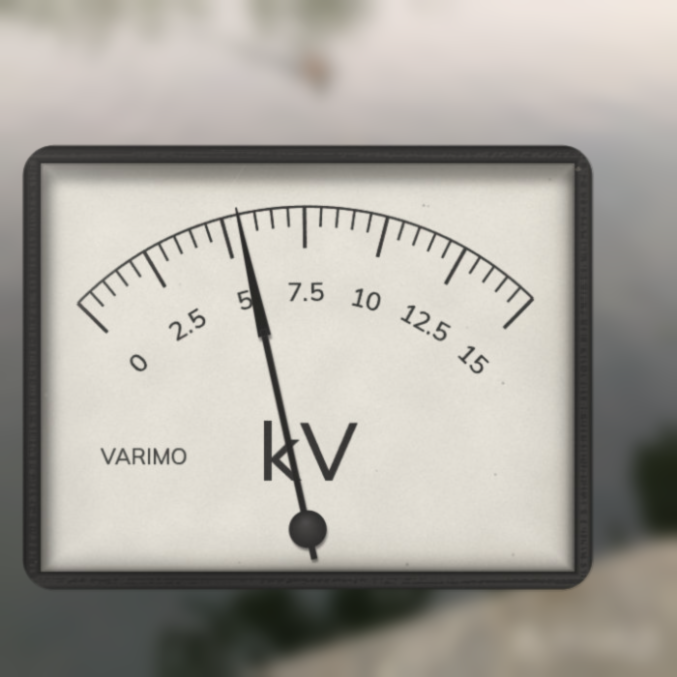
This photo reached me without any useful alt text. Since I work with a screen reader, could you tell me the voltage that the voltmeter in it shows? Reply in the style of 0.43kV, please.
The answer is 5.5kV
